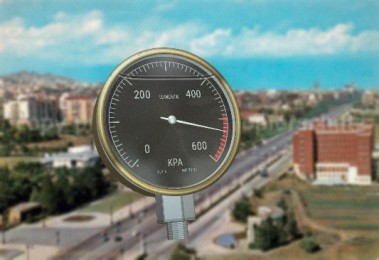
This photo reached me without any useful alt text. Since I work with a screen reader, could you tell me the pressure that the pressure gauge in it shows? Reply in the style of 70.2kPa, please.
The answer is 530kPa
